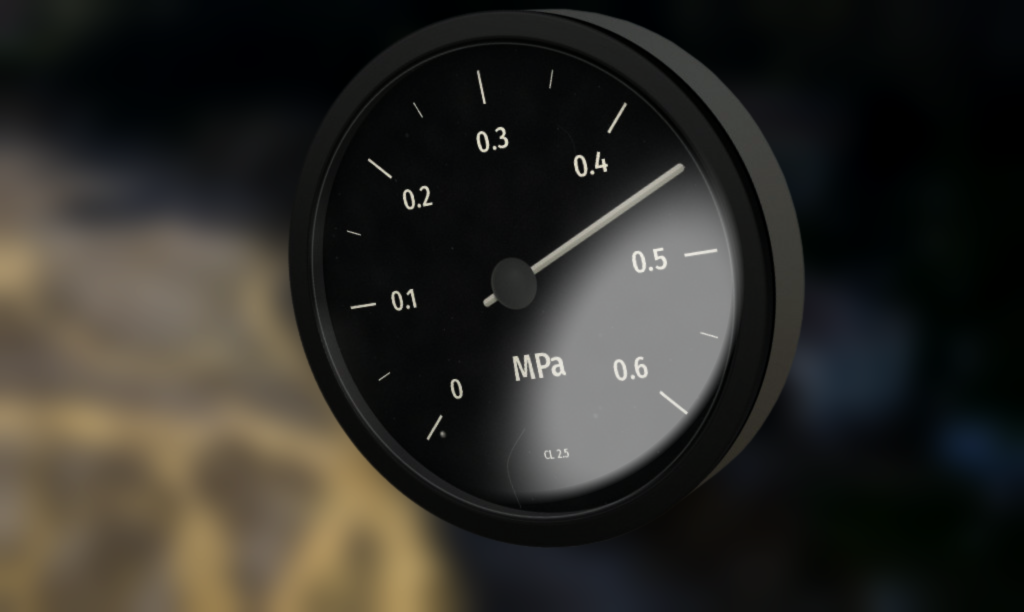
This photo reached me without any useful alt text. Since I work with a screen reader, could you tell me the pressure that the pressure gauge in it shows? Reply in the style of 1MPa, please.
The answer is 0.45MPa
